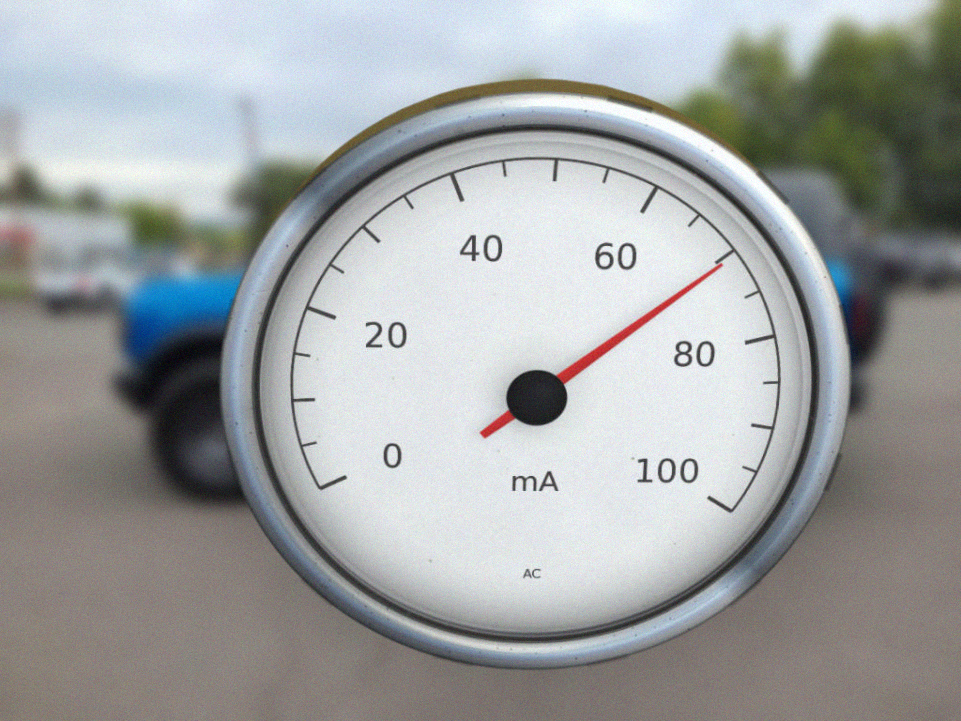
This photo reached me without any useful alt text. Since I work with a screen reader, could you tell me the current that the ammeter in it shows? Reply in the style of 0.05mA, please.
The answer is 70mA
